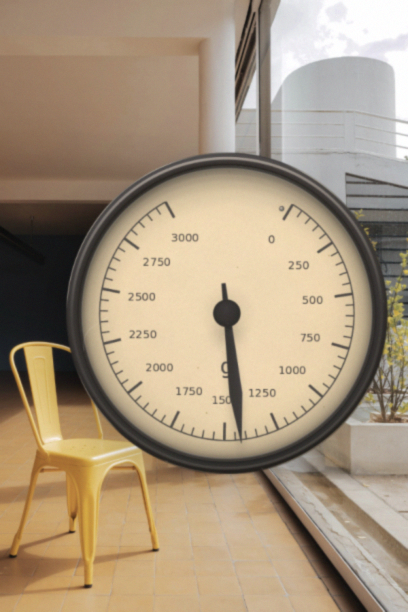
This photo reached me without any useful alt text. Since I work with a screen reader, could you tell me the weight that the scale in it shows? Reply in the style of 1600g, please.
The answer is 1425g
